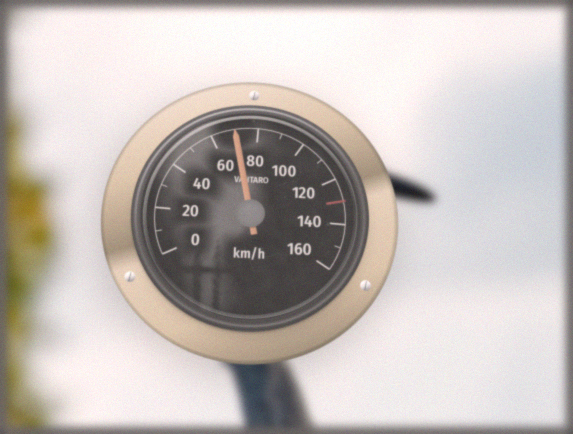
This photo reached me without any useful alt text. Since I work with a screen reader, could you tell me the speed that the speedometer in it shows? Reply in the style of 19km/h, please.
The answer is 70km/h
